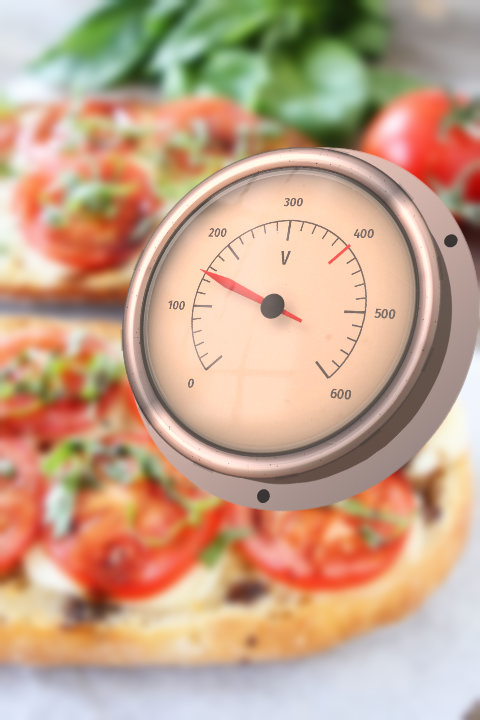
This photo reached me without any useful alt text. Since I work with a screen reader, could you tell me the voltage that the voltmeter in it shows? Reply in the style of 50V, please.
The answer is 150V
